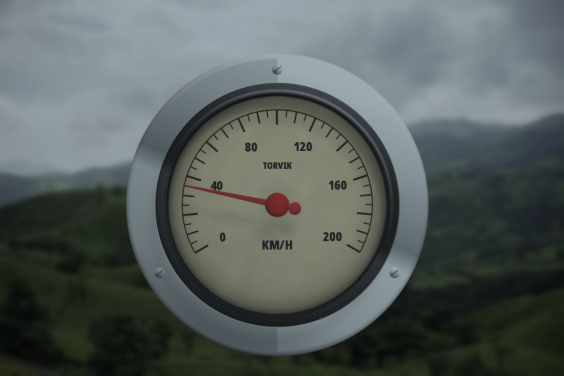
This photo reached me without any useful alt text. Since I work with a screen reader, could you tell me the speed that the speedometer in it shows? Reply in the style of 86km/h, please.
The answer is 35km/h
